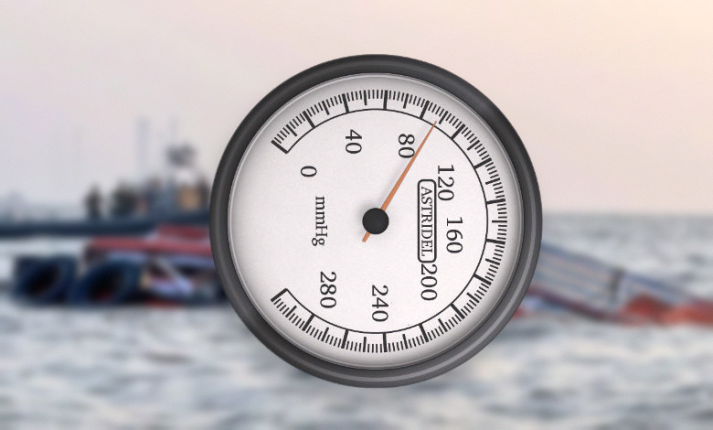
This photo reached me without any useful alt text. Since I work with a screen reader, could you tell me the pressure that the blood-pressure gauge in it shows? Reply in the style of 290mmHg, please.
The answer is 88mmHg
